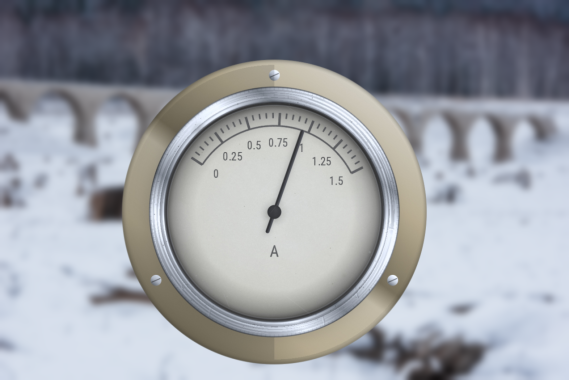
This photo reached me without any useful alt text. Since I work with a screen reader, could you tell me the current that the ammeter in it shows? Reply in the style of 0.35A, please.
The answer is 0.95A
